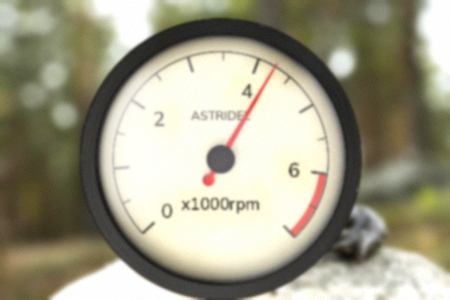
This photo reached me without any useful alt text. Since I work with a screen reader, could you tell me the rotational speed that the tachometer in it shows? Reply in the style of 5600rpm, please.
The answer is 4250rpm
